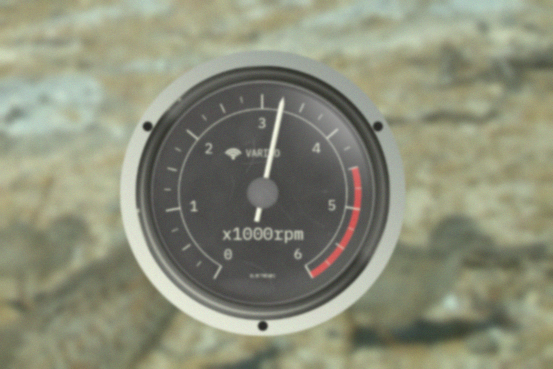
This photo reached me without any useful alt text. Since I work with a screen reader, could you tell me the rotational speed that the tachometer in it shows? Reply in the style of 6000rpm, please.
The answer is 3250rpm
